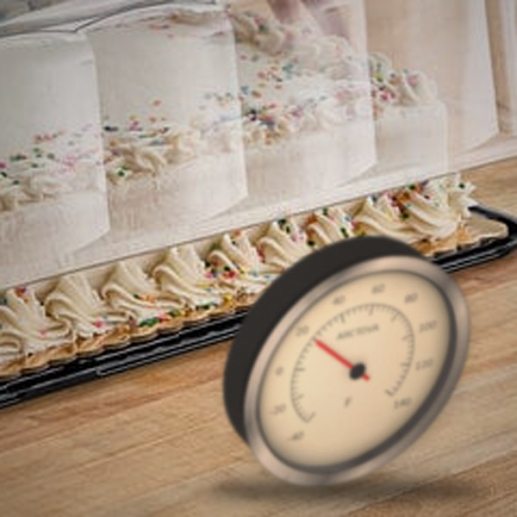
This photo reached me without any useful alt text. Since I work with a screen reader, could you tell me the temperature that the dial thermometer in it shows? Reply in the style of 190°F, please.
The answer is 20°F
